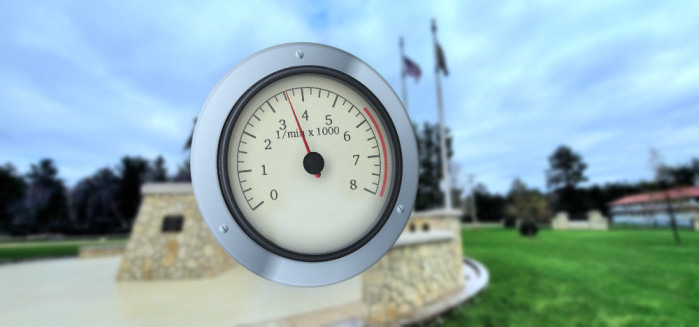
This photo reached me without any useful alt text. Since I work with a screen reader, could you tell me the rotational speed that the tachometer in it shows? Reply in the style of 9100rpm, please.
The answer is 3500rpm
